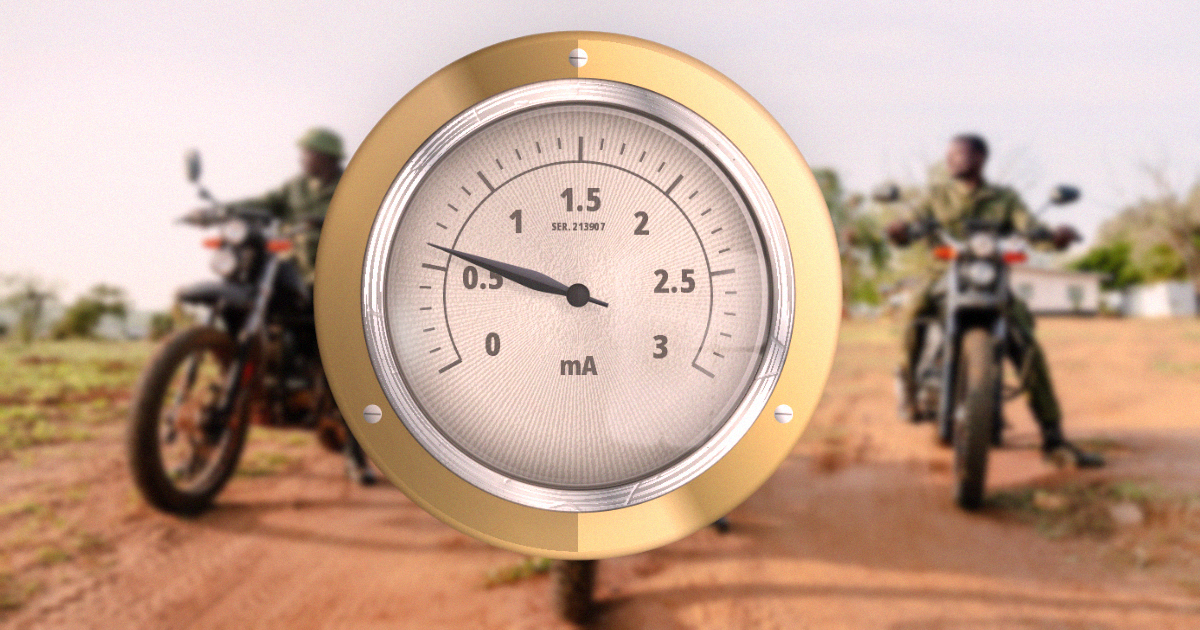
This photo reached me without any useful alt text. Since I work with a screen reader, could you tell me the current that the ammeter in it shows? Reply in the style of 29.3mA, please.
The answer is 0.6mA
